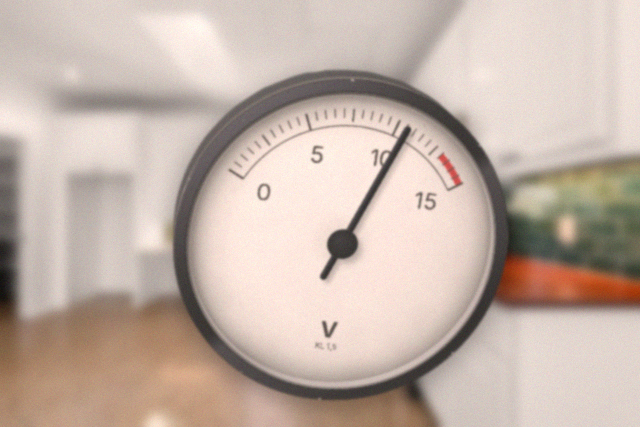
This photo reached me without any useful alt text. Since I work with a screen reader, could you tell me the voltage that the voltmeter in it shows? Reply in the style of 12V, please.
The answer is 10.5V
